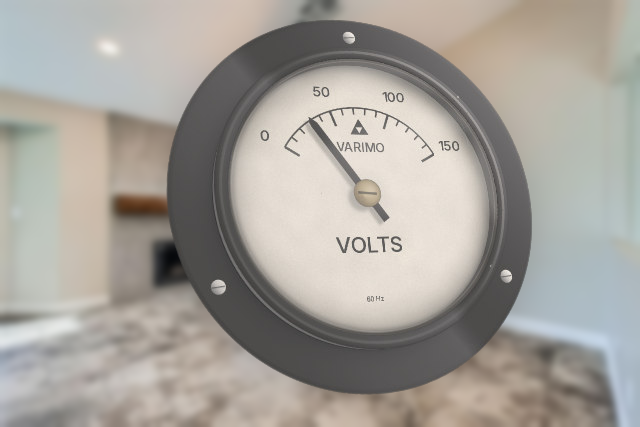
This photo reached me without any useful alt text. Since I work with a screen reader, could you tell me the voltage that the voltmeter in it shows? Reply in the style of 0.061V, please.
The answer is 30V
